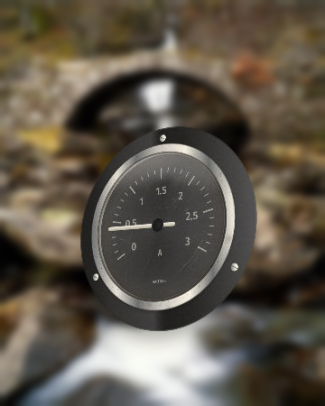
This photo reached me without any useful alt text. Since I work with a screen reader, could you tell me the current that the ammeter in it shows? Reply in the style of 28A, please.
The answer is 0.4A
